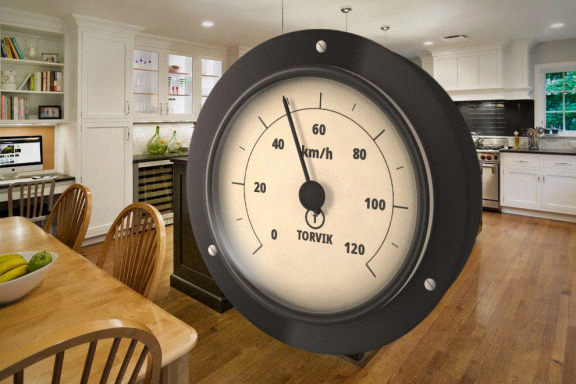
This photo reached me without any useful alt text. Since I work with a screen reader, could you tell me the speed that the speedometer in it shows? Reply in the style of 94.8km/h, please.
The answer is 50km/h
